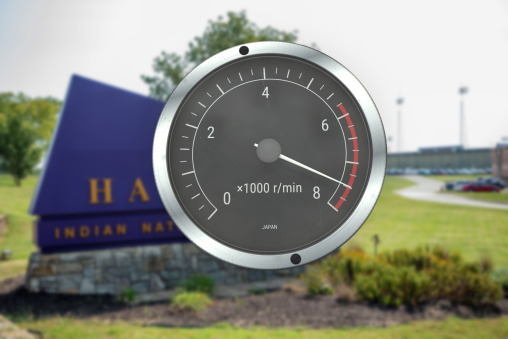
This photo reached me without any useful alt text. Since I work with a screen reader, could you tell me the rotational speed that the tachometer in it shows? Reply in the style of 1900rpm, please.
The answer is 7500rpm
